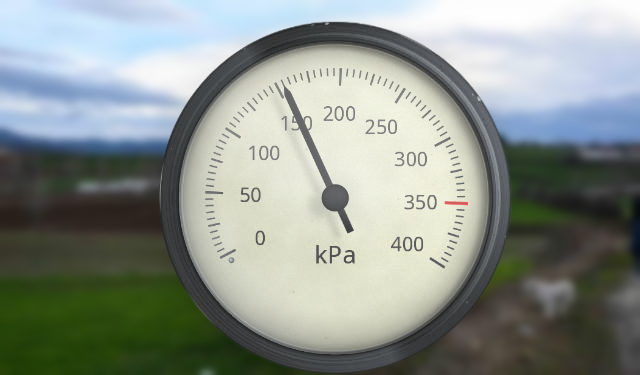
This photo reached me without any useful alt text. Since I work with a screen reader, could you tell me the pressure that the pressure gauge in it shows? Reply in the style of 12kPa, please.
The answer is 155kPa
